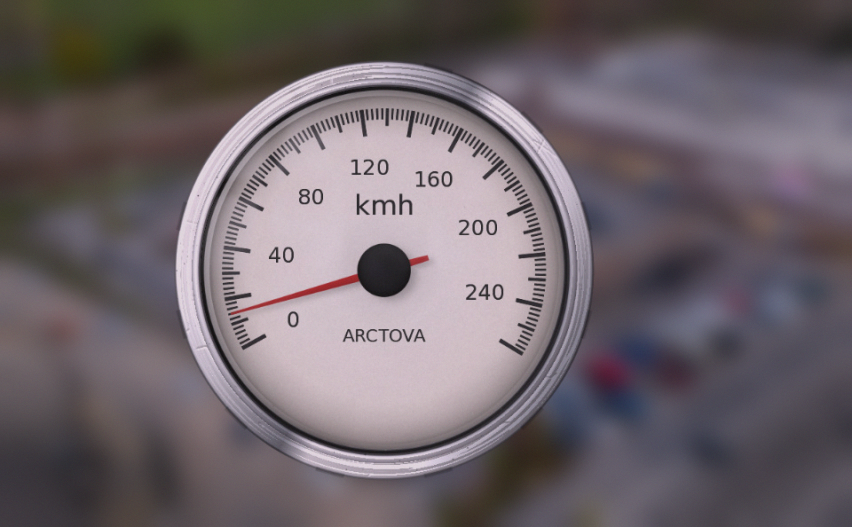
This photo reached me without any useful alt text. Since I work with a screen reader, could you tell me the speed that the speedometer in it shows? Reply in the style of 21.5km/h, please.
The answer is 14km/h
